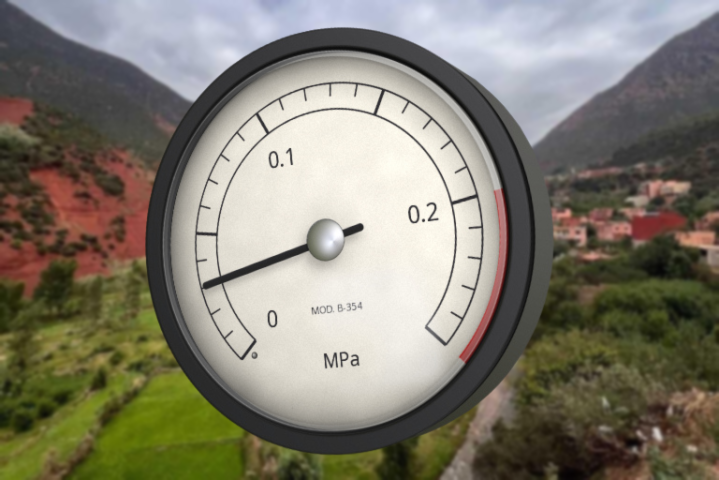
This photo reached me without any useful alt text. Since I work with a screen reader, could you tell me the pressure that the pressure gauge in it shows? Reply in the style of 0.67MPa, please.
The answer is 0.03MPa
